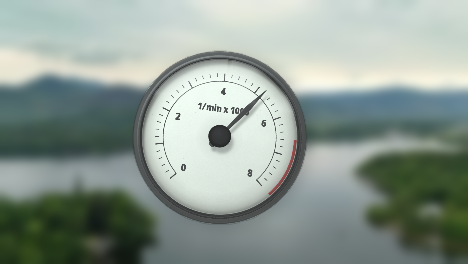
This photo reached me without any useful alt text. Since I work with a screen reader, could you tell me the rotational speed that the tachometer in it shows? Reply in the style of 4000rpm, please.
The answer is 5200rpm
